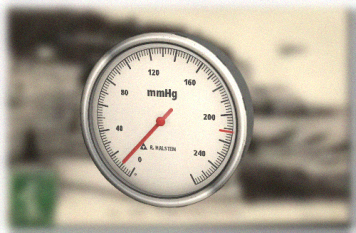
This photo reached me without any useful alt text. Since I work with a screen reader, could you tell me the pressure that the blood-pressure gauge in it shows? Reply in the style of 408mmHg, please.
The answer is 10mmHg
